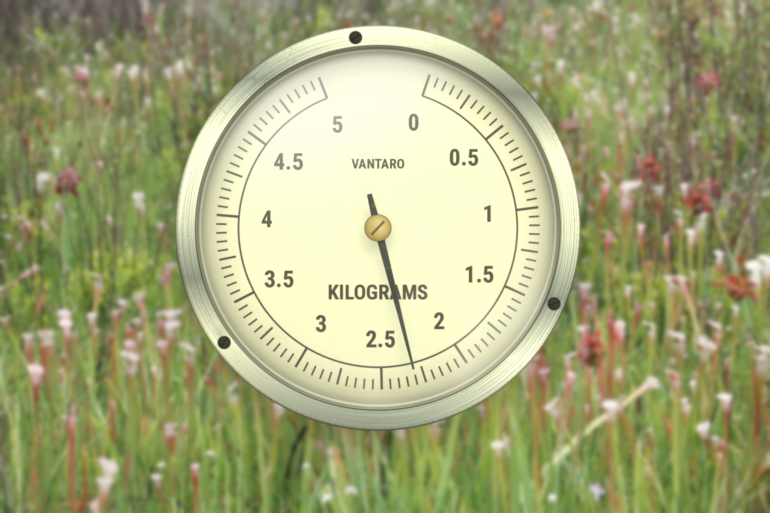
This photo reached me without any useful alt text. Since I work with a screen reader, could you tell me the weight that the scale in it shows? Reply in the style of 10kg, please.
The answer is 2.3kg
